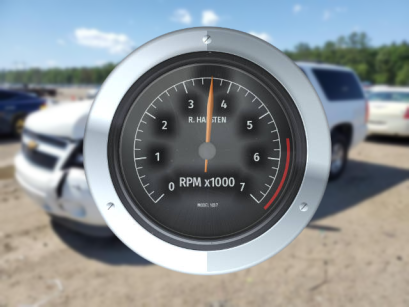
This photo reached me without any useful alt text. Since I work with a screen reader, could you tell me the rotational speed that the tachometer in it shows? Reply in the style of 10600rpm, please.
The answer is 3600rpm
